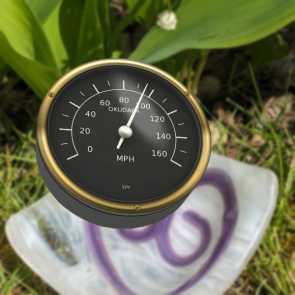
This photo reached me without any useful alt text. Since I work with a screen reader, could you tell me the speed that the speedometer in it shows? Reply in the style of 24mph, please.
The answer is 95mph
